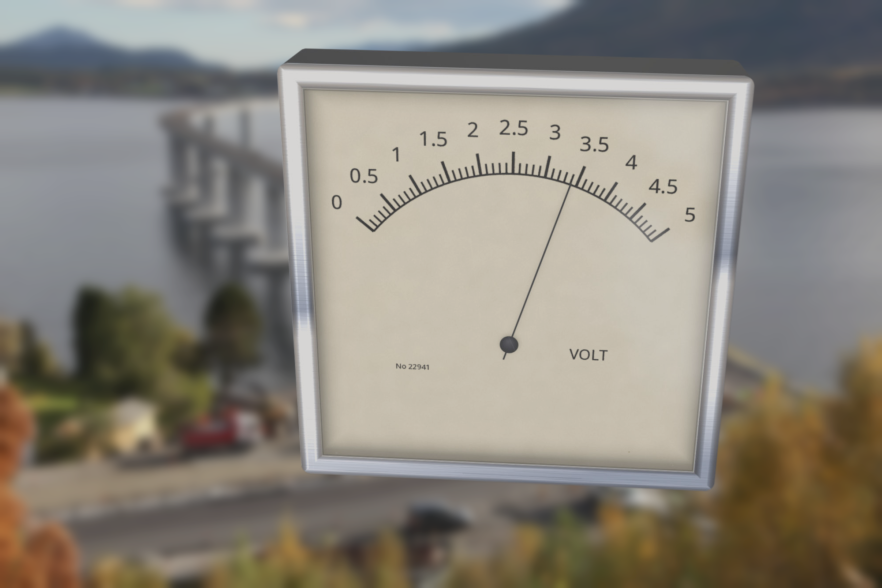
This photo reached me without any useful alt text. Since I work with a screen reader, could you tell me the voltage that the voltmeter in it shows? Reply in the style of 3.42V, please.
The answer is 3.4V
